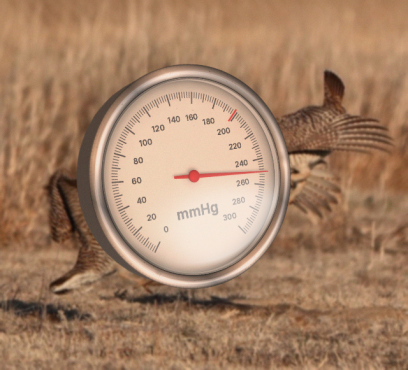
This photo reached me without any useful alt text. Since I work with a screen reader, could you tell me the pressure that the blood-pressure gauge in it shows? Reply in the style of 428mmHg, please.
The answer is 250mmHg
